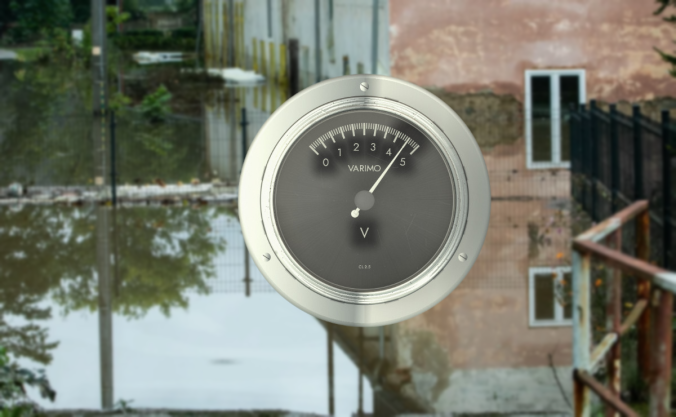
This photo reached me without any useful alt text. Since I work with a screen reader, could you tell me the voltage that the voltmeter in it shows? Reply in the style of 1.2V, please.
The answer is 4.5V
